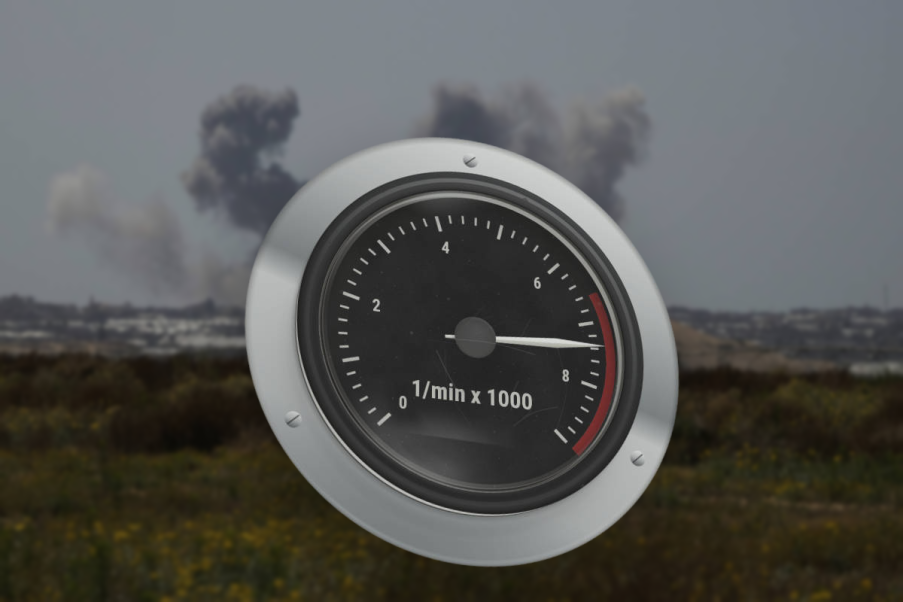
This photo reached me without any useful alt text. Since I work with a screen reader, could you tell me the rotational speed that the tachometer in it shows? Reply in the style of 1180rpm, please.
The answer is 7400rpm
